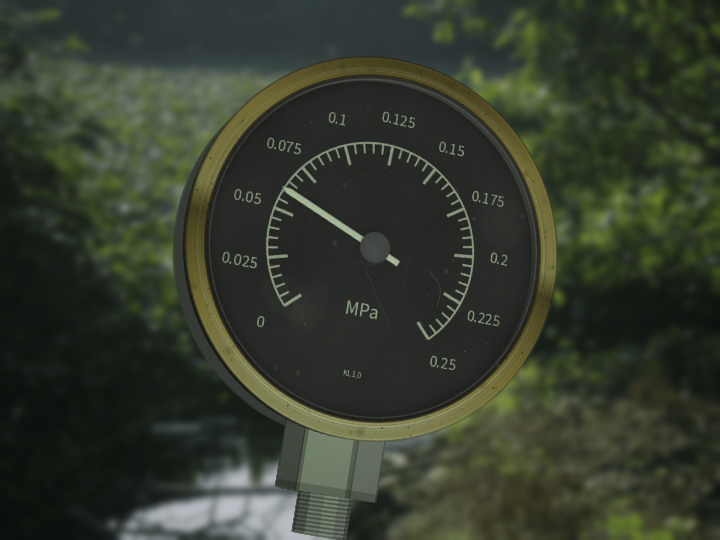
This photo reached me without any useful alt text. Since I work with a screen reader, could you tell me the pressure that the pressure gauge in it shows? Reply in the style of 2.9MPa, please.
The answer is 0.06MPa
